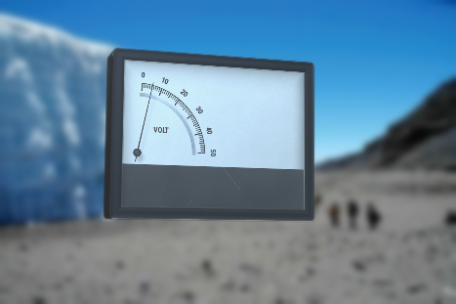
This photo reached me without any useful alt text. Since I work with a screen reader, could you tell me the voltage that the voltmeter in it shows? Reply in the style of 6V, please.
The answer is 5V
